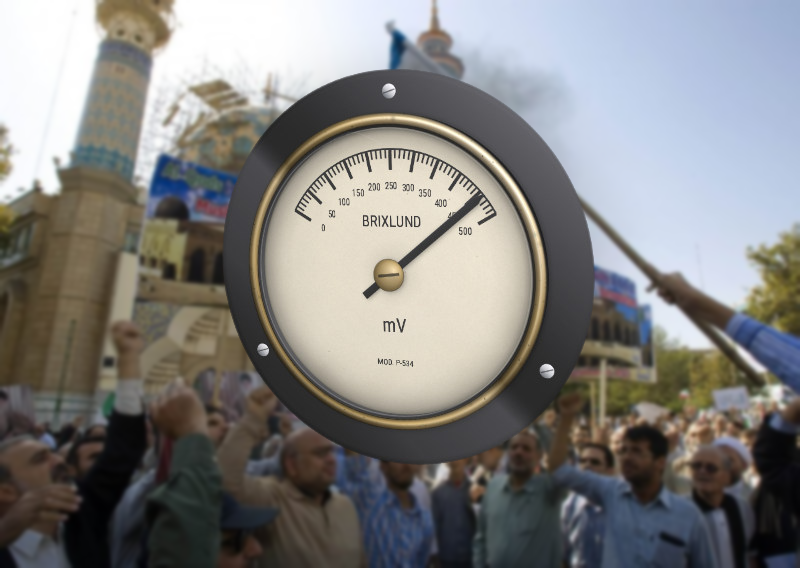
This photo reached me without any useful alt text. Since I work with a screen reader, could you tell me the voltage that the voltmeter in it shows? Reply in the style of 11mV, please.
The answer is 460mV
